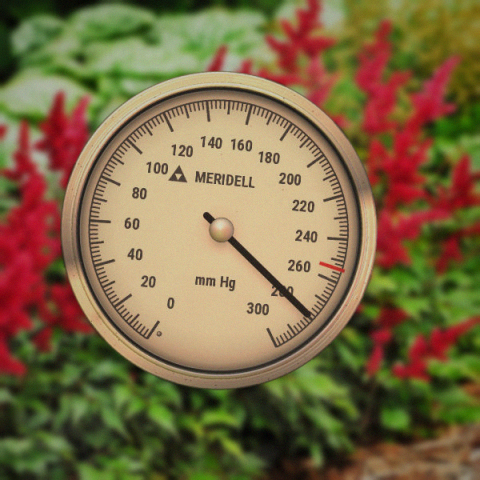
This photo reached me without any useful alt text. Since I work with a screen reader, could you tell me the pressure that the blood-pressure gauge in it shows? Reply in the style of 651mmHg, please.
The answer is 280mmHg
